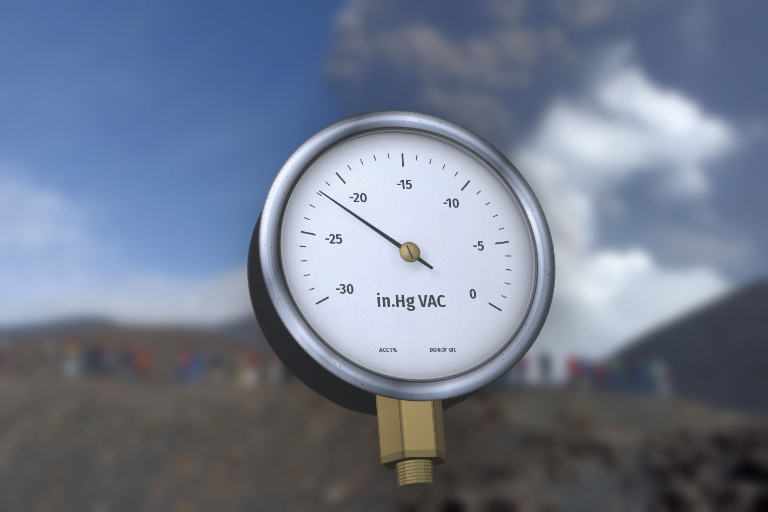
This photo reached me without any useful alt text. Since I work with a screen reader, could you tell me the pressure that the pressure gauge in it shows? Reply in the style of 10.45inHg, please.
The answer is -22inHg
